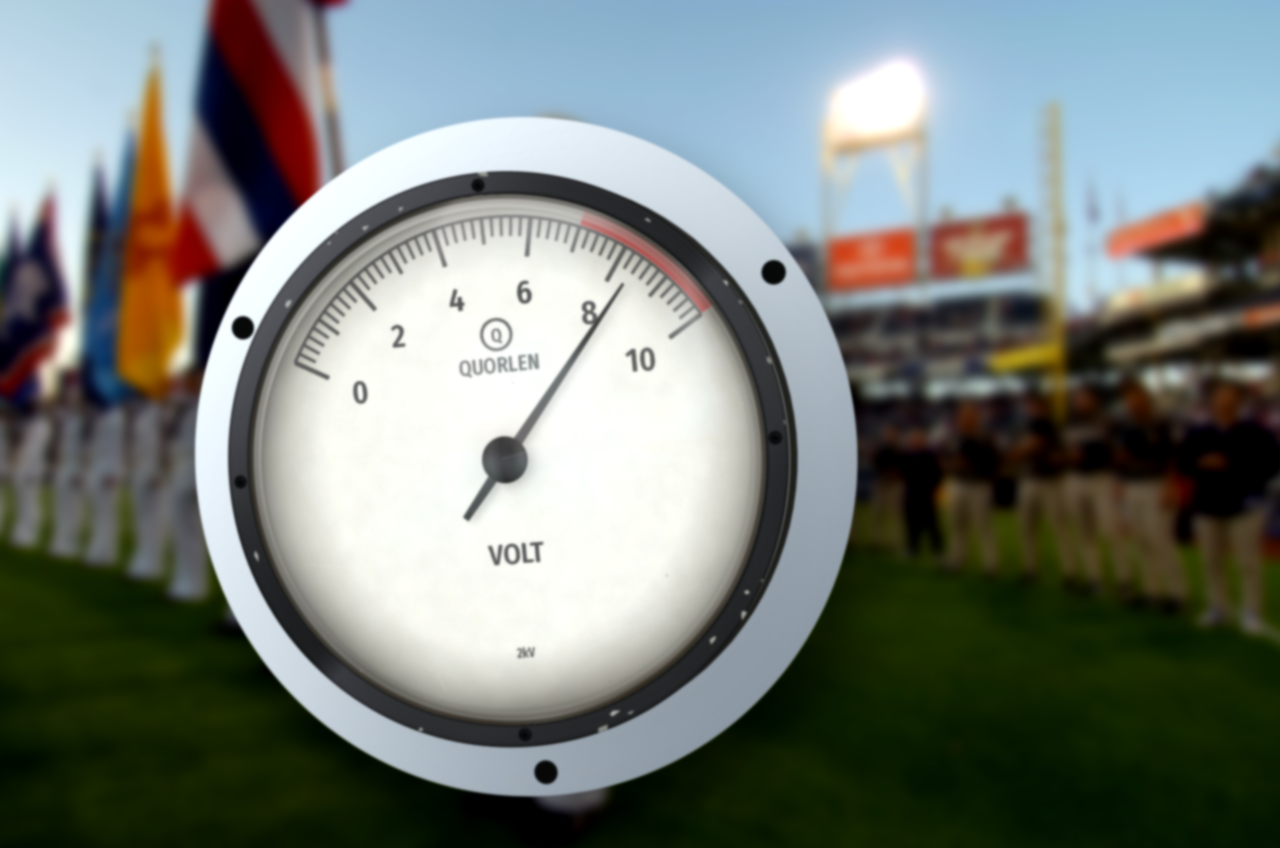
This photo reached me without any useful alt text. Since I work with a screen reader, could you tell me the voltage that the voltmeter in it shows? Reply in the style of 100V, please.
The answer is 8.4V
